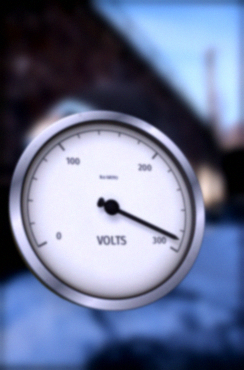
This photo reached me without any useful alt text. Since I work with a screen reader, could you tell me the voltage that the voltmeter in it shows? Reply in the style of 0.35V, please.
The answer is 290V
